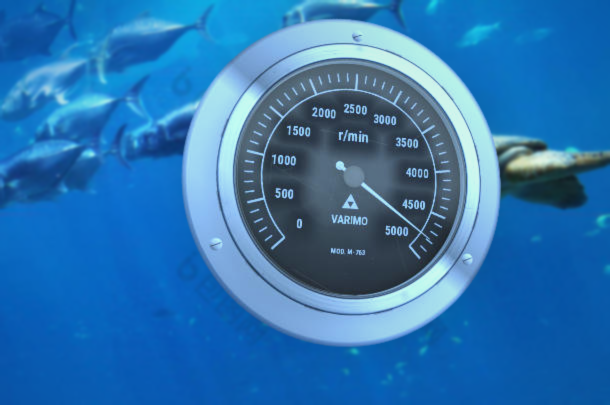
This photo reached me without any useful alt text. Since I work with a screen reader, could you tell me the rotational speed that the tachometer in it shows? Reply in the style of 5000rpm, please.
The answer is 4800rpm
